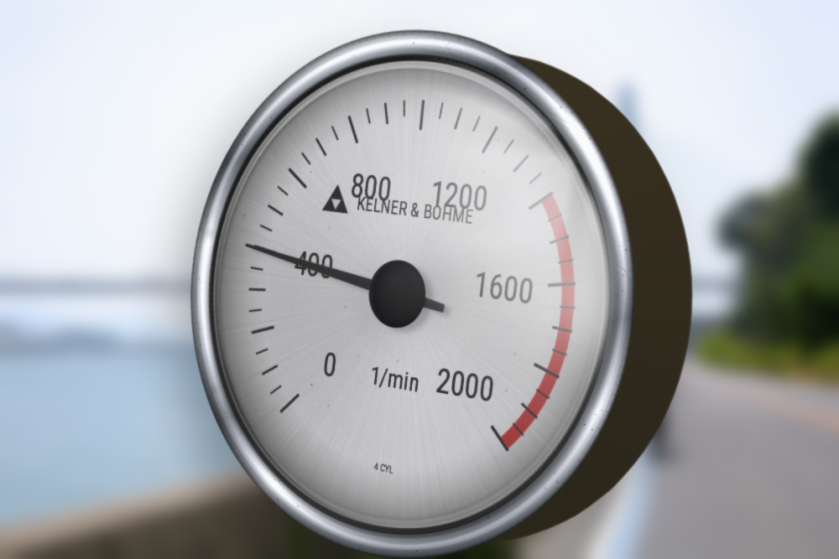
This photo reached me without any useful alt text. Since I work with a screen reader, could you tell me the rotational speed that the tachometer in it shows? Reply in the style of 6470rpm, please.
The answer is 400rpm
